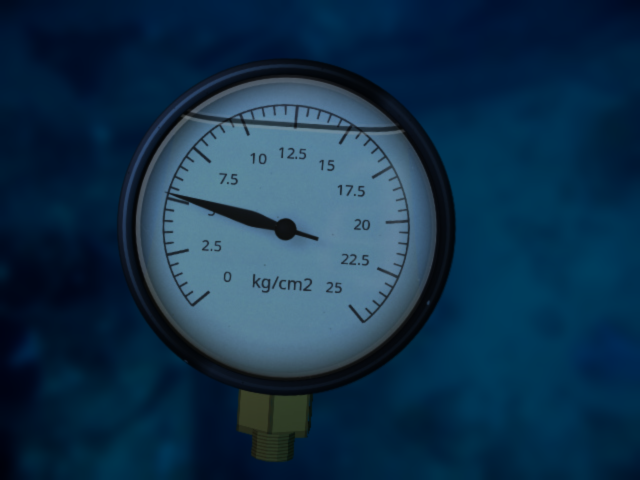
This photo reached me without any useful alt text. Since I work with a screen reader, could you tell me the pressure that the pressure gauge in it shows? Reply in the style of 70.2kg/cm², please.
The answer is 5.25kg/cm²
